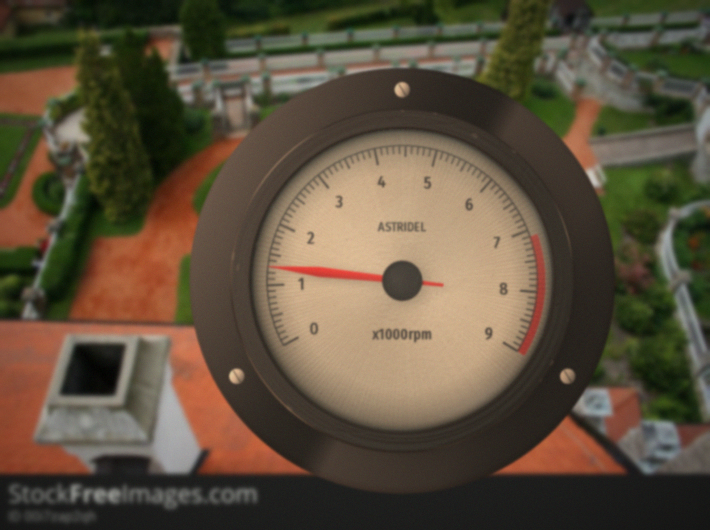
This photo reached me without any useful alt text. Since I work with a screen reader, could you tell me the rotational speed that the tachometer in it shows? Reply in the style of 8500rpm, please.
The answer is 1300rpm
